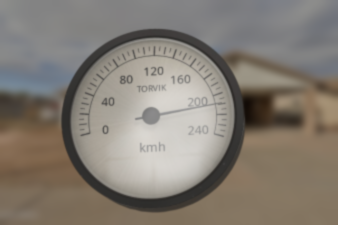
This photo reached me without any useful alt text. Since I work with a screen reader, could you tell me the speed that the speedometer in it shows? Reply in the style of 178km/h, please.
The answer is 210km/h
